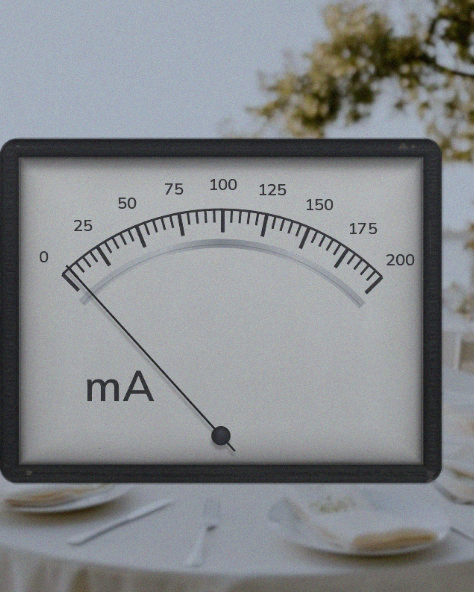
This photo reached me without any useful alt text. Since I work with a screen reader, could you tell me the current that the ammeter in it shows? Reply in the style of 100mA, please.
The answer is 5mA
